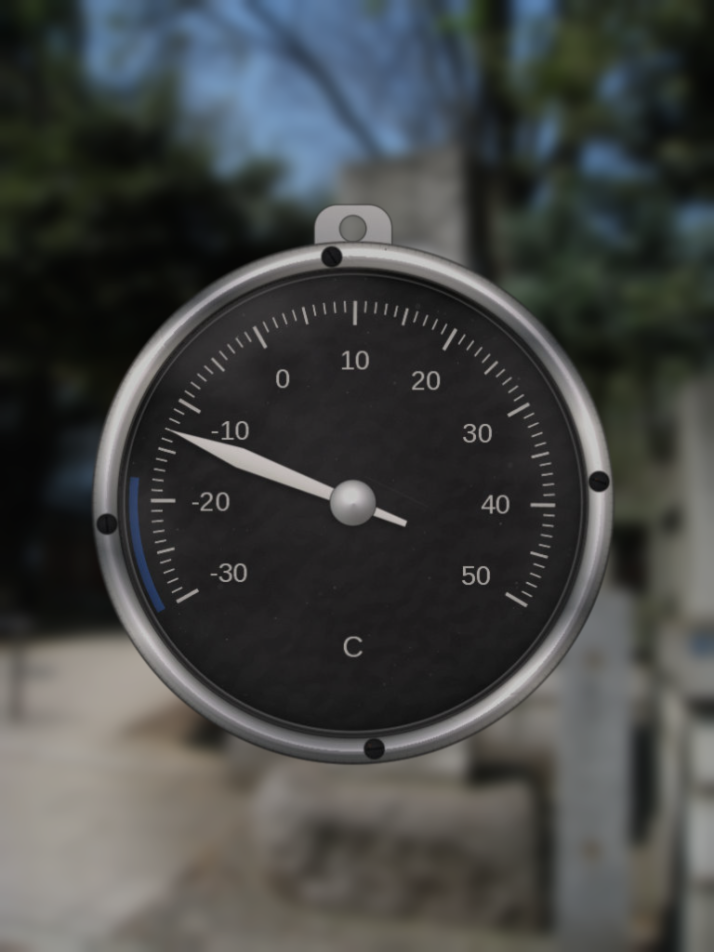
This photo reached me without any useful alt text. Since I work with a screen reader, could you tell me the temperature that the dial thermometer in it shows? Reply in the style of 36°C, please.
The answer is -13°C
